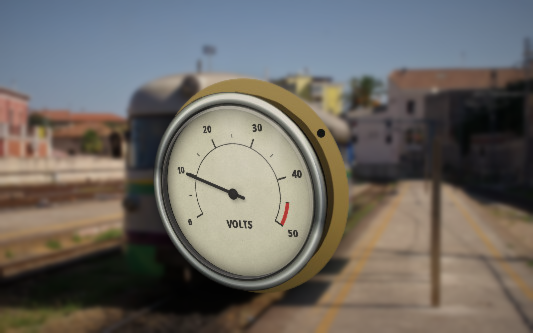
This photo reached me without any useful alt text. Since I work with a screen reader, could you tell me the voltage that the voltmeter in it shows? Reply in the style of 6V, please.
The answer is 10V
